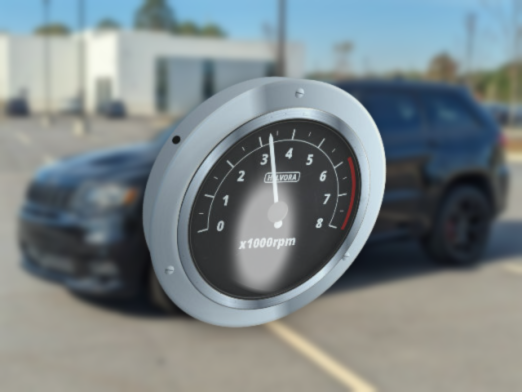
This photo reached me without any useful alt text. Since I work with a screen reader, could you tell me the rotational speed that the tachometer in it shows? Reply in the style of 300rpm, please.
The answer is 3250rpm
